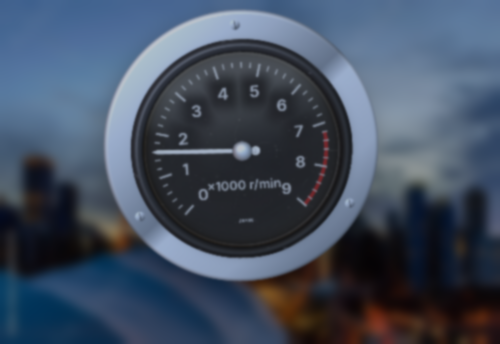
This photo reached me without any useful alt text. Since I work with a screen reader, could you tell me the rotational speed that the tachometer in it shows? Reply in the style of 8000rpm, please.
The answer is 1600rpm
